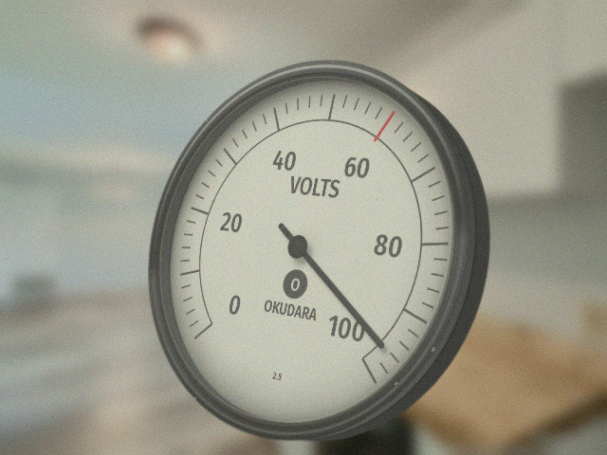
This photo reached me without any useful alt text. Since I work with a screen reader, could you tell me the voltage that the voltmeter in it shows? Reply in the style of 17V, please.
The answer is 96V
